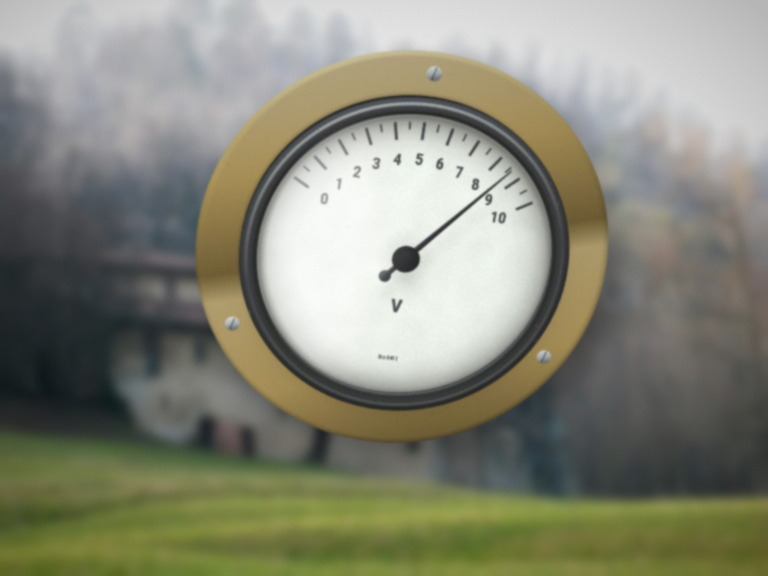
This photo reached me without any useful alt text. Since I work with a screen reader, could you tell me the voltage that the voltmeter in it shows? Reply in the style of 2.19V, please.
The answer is 8.5V
